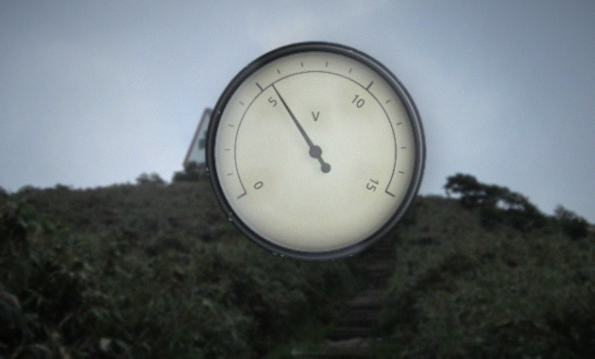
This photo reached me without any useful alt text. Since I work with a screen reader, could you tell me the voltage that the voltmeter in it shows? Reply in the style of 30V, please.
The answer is 5.5V
